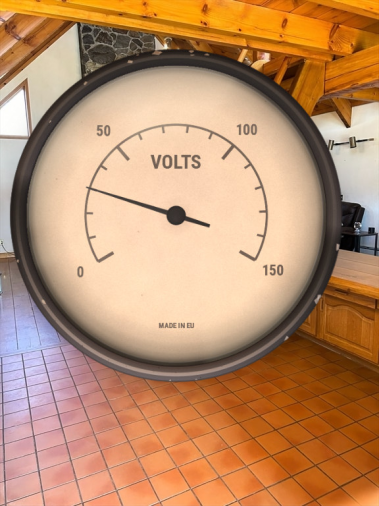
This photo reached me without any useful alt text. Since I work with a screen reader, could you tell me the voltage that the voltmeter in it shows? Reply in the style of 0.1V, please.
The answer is 30V
